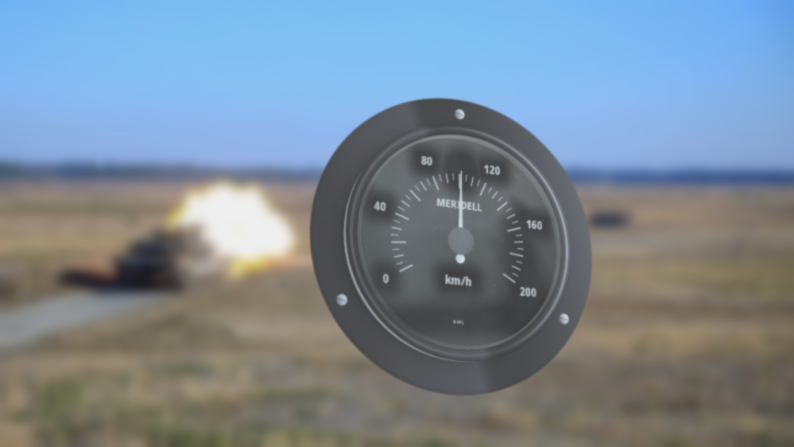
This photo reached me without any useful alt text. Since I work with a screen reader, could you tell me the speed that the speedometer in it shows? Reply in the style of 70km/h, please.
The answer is 100km/h
